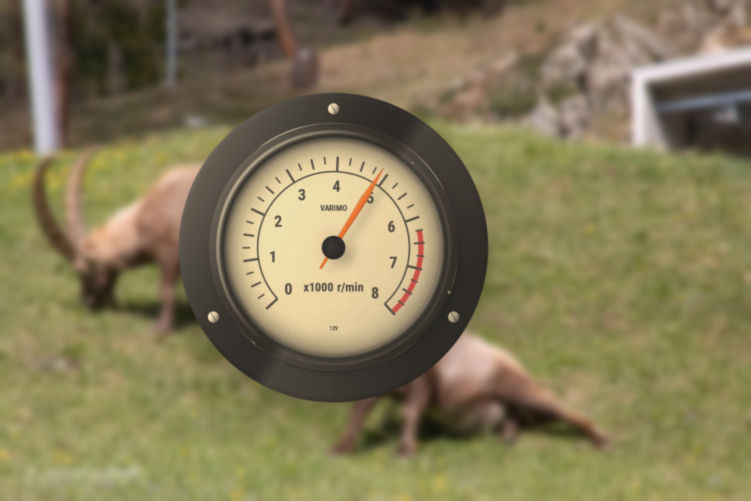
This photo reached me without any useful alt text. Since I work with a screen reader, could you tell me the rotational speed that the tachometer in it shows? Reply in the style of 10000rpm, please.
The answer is 4875rpm
